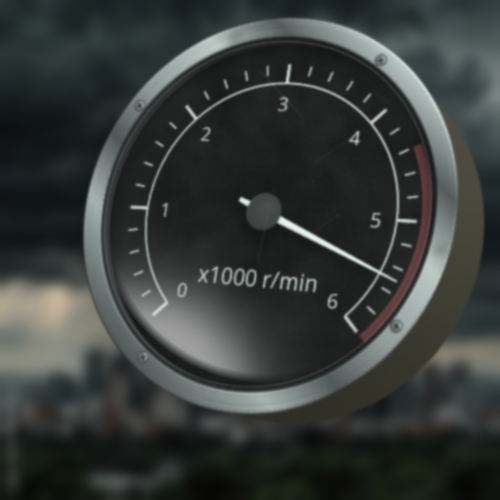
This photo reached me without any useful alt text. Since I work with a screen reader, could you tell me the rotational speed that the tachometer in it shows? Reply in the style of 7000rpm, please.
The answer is 5500rpm
